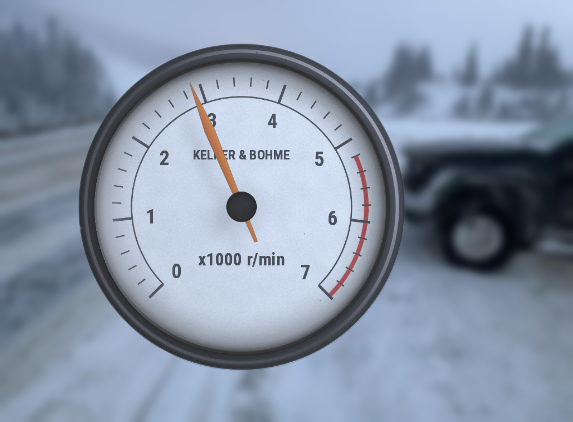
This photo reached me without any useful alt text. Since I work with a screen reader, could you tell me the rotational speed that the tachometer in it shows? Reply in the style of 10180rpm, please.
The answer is 2900rpm
